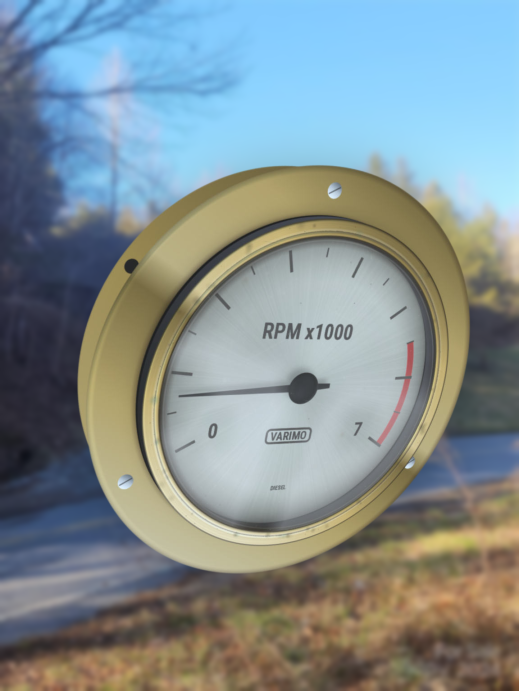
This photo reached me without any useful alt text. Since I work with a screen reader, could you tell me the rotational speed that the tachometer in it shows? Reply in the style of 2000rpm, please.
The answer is 750rpm
